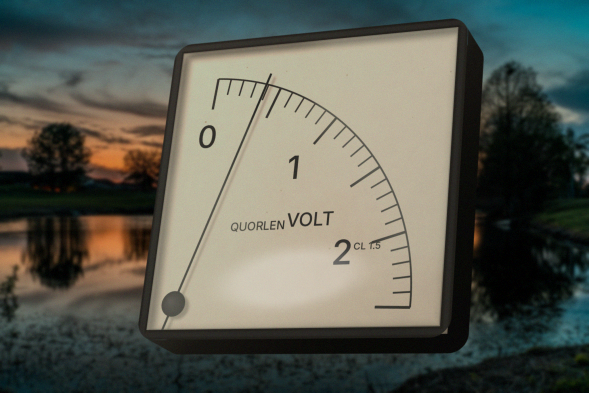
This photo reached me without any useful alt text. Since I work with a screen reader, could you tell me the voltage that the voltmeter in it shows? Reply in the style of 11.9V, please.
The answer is 0.4V
